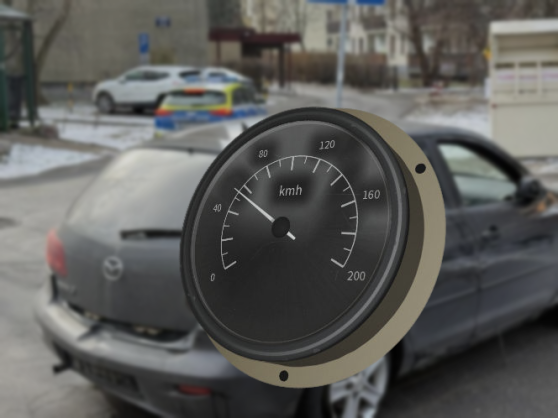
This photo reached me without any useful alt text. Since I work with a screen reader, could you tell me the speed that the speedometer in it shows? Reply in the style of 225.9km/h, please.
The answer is 55km/h
